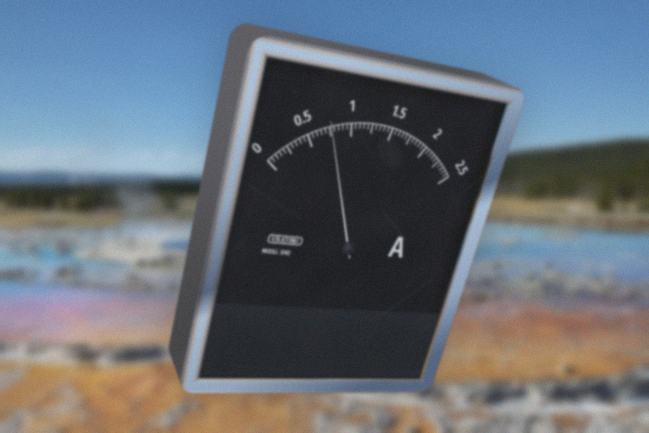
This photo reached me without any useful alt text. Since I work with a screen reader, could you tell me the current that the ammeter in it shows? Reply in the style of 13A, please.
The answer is 0.75A
